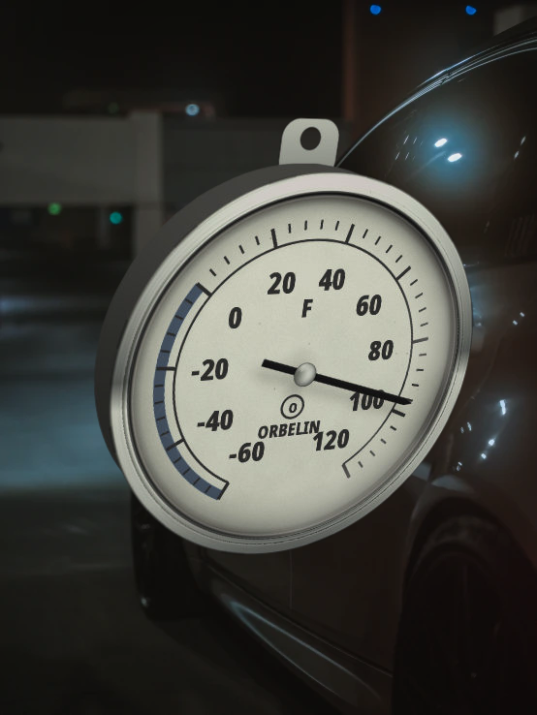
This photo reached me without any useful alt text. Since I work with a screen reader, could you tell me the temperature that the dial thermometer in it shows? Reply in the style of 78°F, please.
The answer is 96°F
